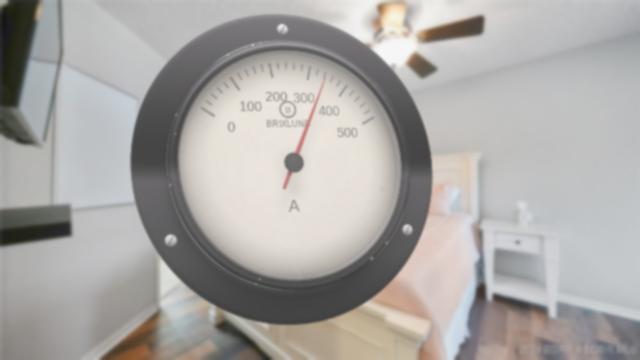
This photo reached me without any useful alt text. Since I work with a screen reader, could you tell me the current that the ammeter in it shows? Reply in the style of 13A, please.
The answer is 340A
